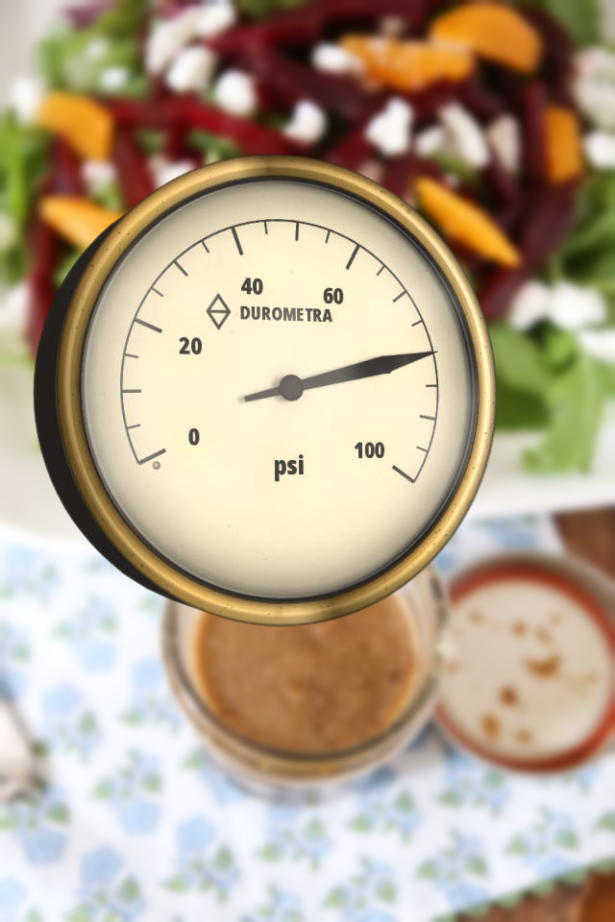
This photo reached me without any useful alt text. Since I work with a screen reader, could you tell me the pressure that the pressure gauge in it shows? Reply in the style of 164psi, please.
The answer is 80psi
